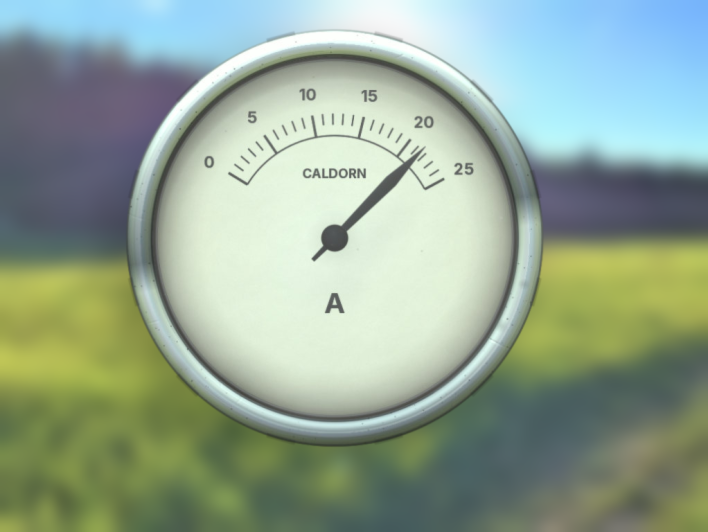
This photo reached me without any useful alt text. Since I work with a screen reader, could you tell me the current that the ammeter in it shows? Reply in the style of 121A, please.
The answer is 21.5A
